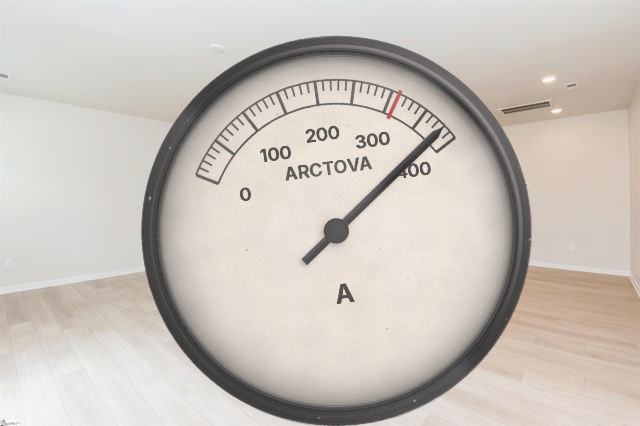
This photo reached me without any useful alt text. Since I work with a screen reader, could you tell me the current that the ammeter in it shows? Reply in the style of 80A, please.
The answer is 380A
